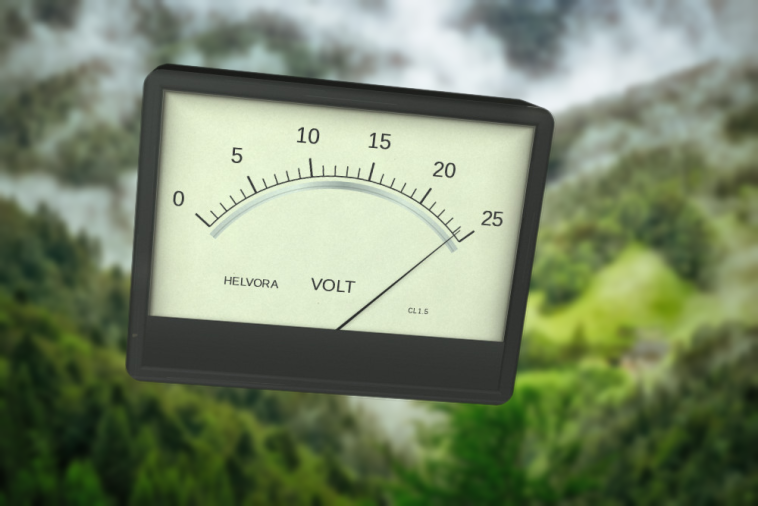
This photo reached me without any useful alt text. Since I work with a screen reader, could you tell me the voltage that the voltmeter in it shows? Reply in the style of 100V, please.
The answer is 24V
